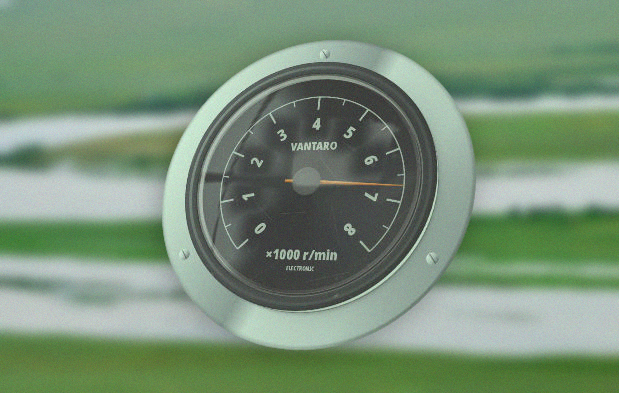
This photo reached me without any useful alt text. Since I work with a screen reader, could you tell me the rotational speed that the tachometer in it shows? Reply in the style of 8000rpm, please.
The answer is 6750rpm
